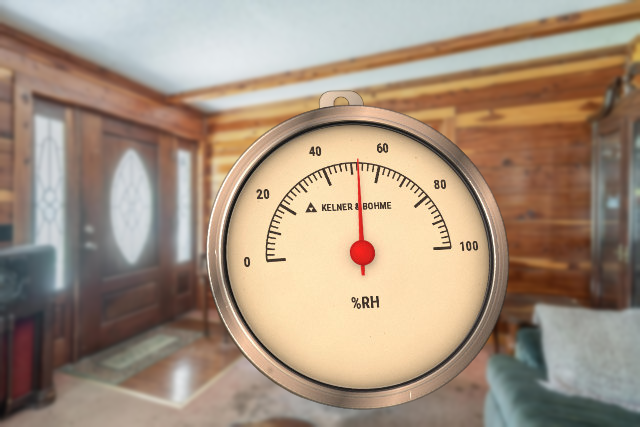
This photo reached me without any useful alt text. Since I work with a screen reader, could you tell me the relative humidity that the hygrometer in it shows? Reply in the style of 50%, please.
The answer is 52%
